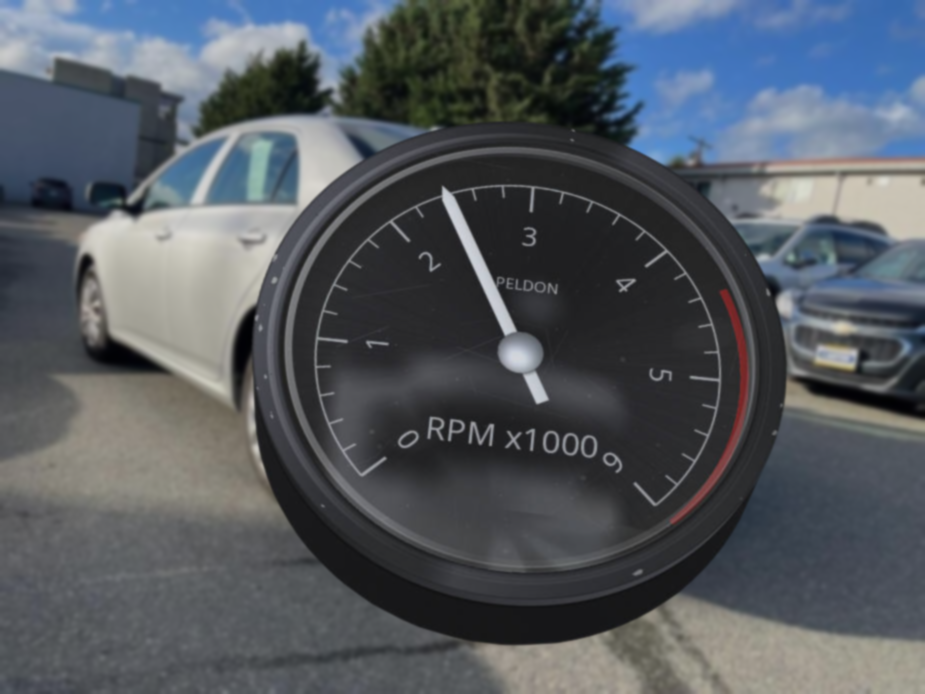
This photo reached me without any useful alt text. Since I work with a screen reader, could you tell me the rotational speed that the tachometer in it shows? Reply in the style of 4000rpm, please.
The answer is 2400rpm
